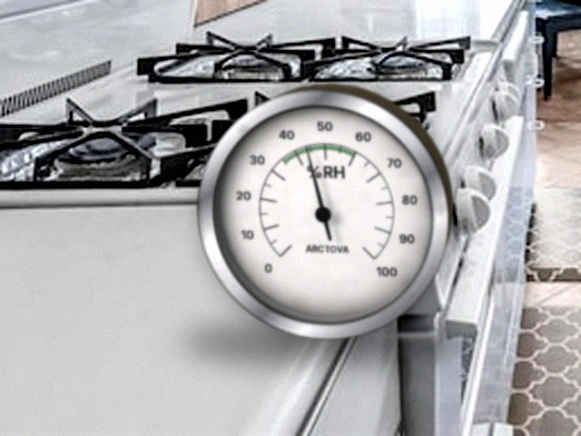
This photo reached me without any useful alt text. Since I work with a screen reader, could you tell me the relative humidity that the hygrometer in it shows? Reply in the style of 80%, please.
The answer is 45%
